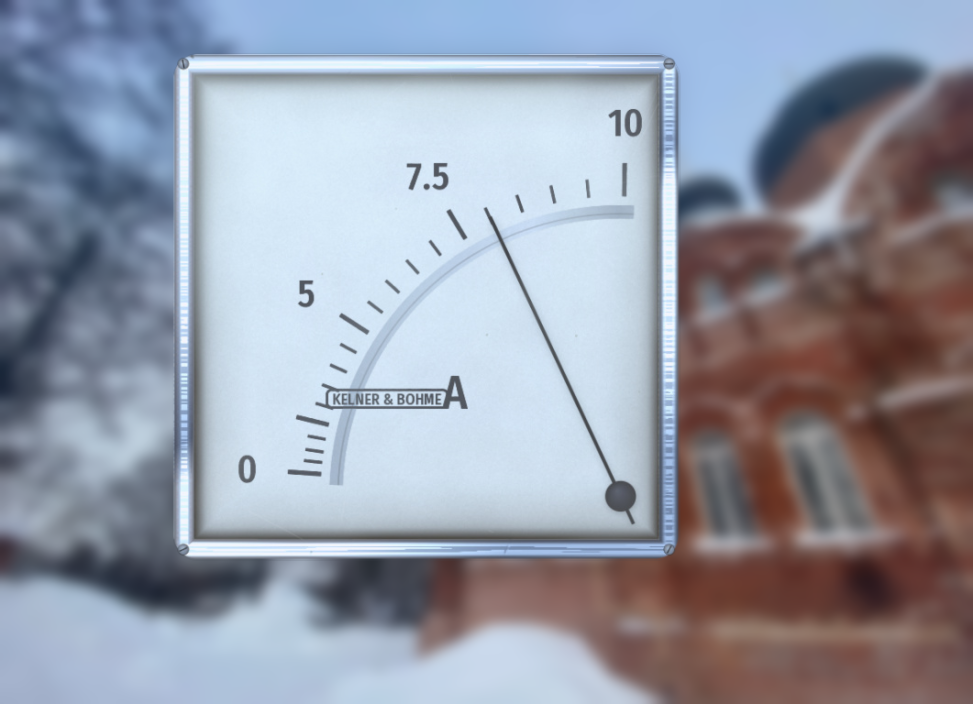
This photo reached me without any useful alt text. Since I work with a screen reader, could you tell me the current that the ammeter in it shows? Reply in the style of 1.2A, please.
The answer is 8A
